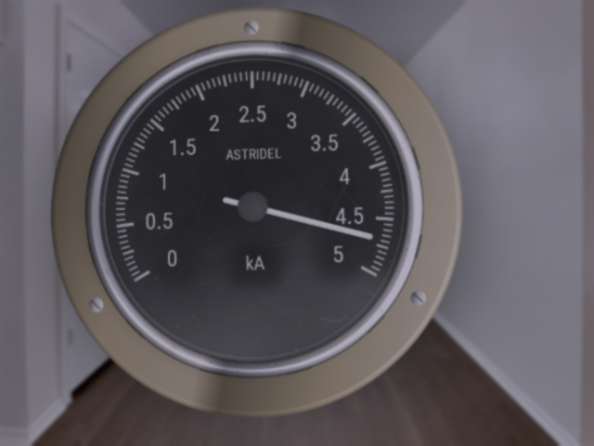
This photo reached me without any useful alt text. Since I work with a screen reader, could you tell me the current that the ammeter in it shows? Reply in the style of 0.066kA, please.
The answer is 4.7kA
